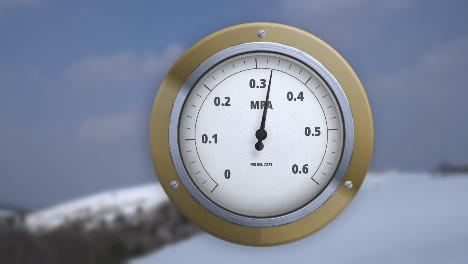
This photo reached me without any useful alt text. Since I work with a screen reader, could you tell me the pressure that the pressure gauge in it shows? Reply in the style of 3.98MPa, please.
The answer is 0.33MPa
